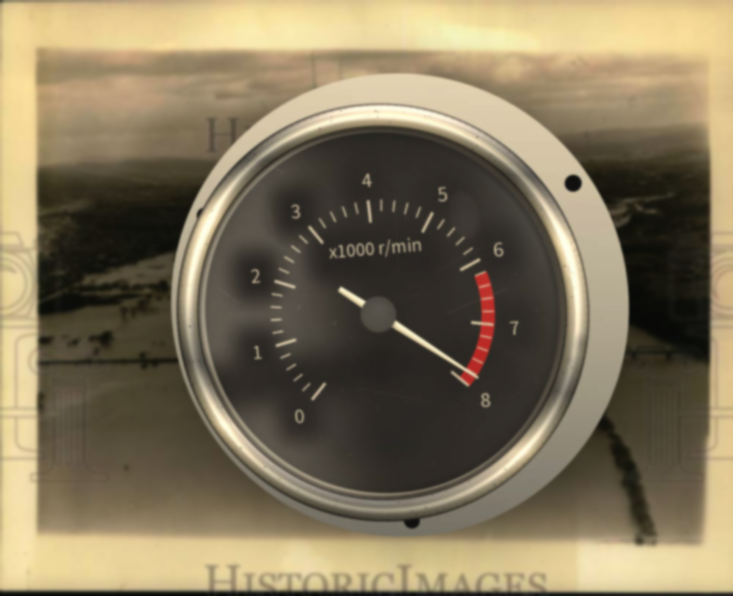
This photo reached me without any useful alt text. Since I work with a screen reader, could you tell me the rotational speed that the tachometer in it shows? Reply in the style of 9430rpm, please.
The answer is 7800rpm
